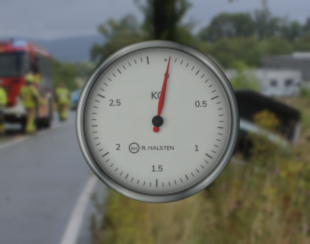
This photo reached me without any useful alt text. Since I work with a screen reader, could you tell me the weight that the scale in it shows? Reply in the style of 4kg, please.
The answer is 0kg
